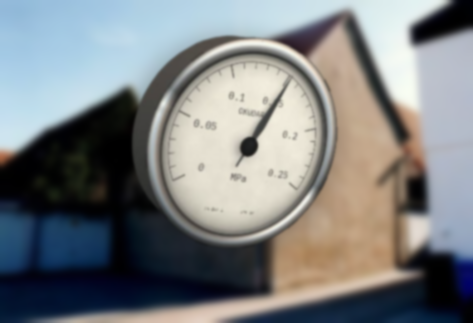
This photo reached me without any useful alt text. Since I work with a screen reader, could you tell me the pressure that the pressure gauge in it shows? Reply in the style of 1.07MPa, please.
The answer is 0.15MPa
